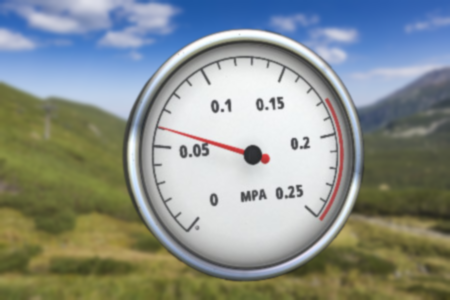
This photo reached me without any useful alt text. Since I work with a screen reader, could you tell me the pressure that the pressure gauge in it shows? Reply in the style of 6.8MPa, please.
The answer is 0.06MPa
